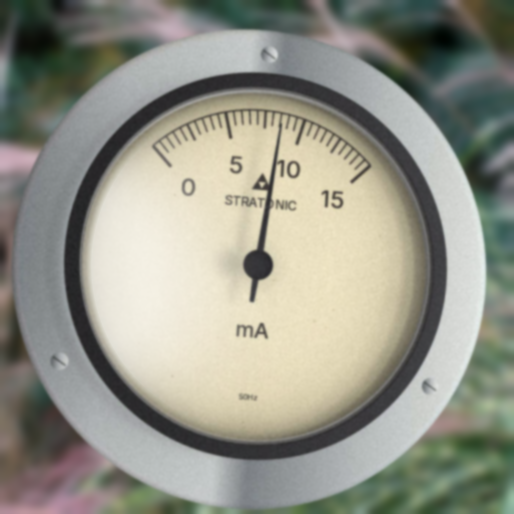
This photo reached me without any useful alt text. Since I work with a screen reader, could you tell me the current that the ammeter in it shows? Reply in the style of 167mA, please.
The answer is 8.5mA
